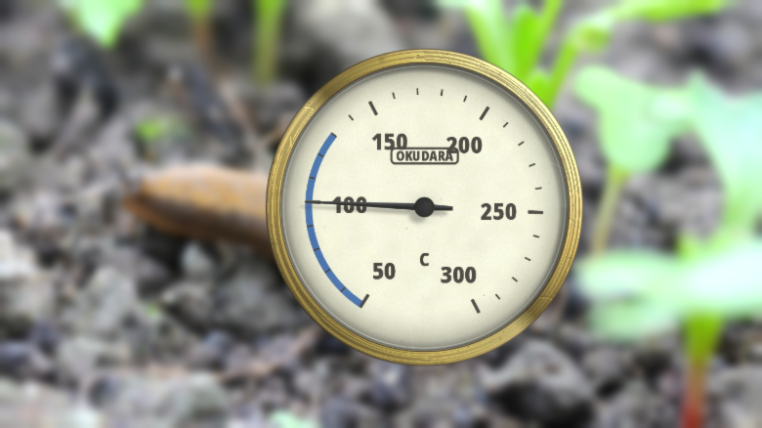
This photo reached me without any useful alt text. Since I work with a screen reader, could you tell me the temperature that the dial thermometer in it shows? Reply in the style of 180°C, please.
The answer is 100°C
